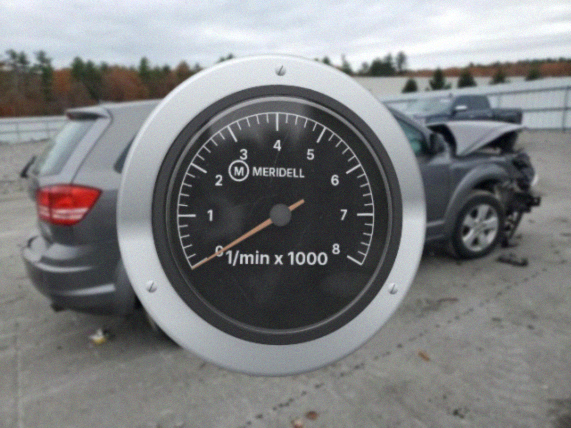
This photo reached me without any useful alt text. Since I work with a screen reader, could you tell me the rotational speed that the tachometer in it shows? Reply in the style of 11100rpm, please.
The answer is 0rpm
